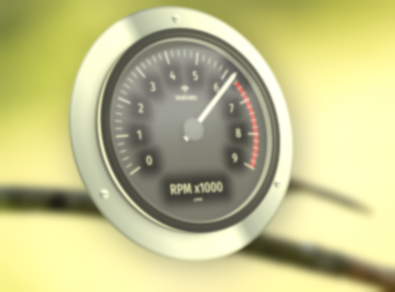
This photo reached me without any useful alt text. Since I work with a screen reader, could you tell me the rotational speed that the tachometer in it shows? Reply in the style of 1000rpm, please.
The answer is 6200rpm
